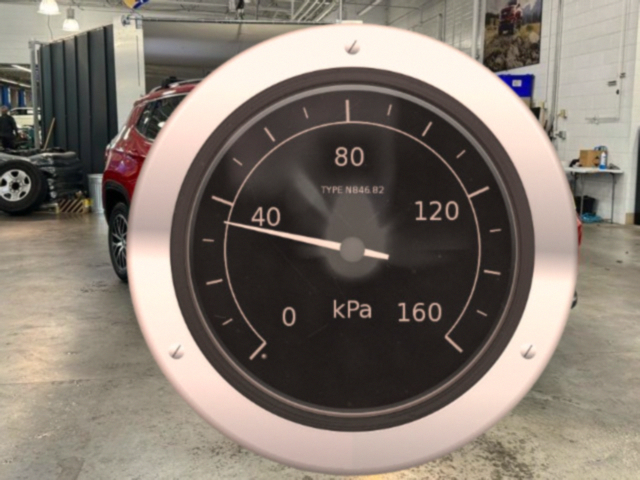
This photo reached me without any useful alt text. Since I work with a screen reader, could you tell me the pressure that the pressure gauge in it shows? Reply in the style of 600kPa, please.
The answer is 35kPa
